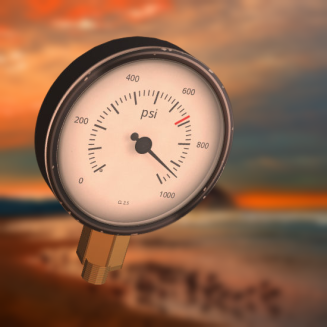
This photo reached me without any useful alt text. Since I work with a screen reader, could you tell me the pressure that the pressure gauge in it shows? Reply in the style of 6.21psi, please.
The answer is 940psi
